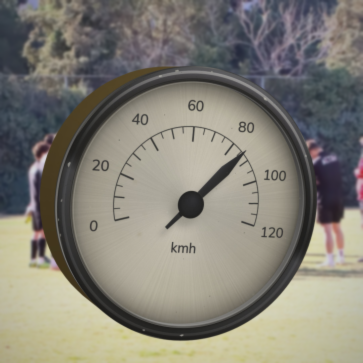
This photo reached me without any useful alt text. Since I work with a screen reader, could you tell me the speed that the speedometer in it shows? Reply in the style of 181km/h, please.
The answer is 85km/h
